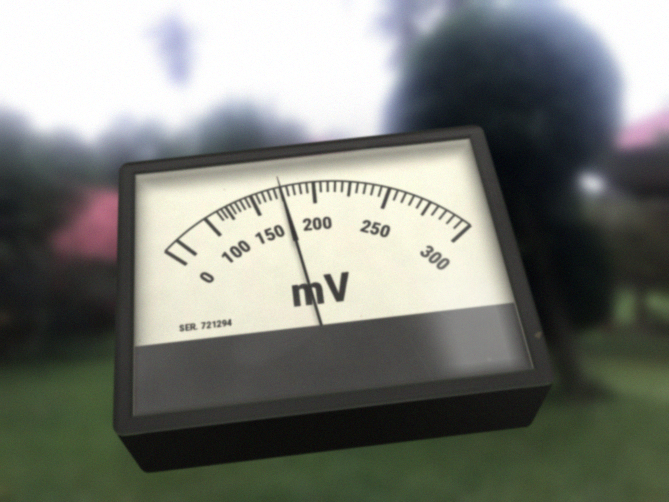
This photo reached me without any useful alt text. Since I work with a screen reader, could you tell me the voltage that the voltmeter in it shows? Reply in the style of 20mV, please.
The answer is 175mV
